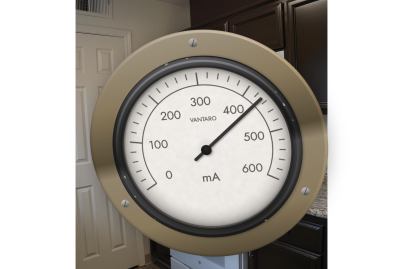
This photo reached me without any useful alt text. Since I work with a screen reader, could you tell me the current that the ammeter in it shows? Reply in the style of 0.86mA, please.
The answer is 430mA
